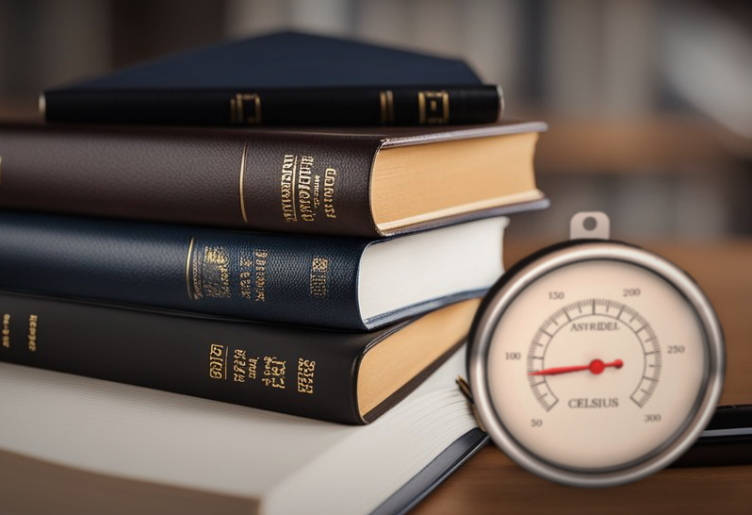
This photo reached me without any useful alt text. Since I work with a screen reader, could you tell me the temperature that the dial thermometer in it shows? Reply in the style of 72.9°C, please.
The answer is 87.5°C
